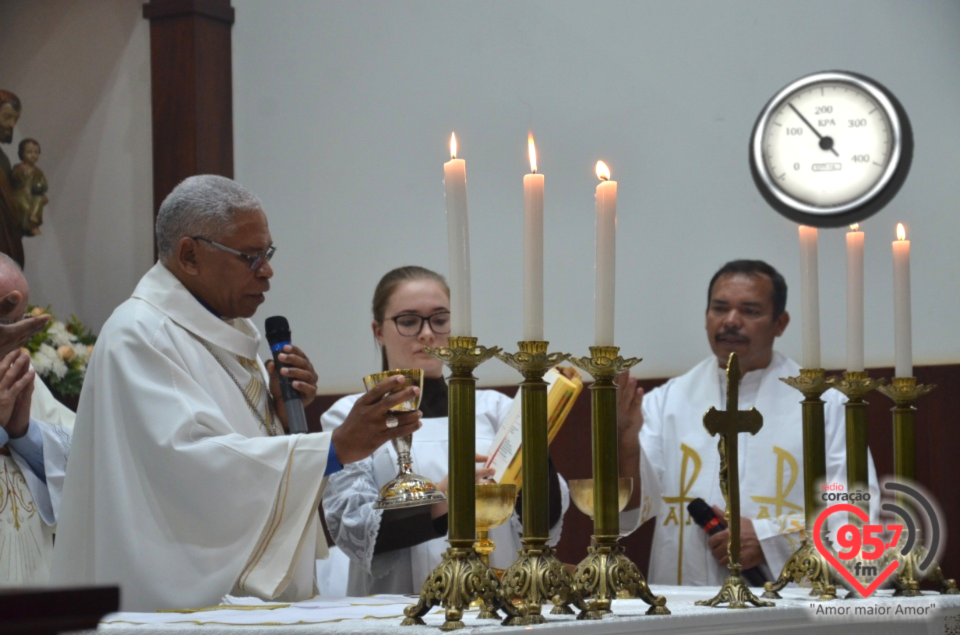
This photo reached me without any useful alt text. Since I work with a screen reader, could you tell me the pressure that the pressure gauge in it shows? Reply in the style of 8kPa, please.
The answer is 140kPa
